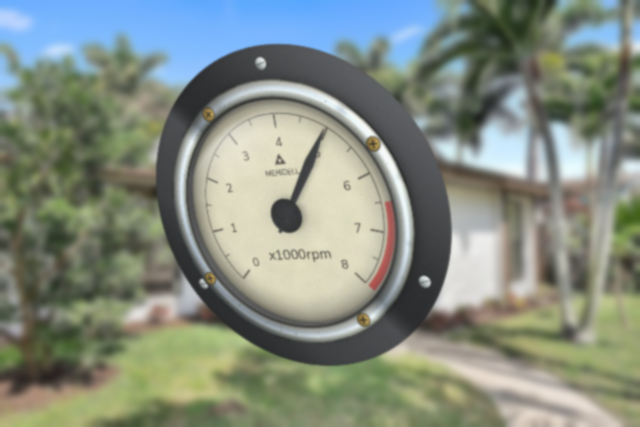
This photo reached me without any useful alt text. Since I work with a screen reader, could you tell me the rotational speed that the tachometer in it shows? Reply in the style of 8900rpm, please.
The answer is 5000rpm
